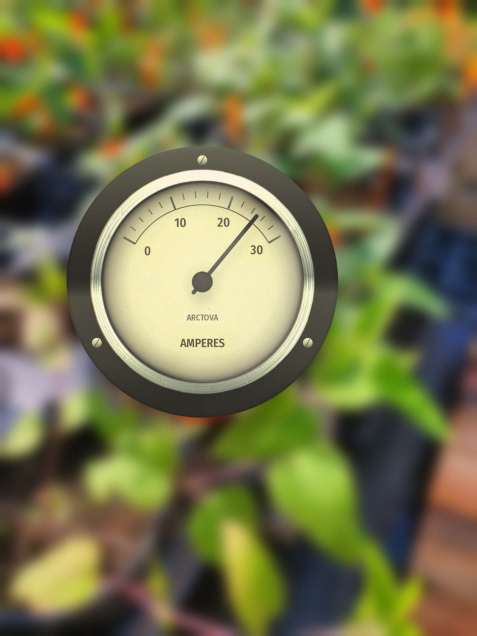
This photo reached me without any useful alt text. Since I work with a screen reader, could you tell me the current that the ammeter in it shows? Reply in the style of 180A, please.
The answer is 25A
